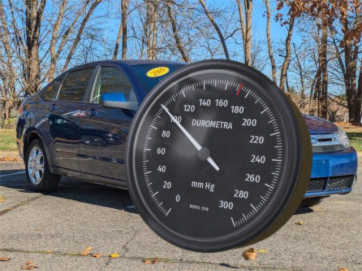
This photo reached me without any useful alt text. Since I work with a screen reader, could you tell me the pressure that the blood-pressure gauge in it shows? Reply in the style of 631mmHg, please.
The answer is 100mmHg
